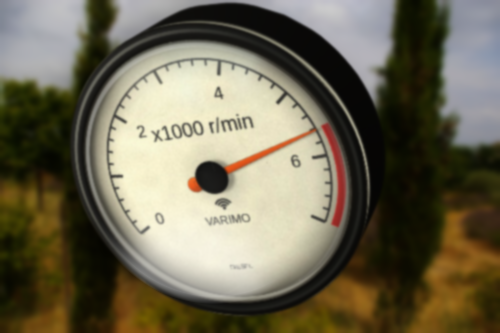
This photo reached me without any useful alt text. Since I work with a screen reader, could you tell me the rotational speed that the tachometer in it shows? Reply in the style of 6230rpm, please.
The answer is 5600rpm
